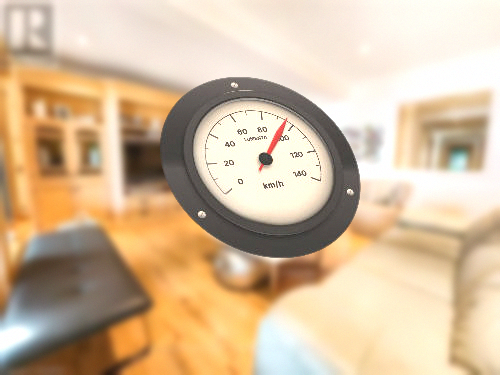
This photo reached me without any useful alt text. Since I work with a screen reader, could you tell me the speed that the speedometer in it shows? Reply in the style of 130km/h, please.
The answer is 95km/h
